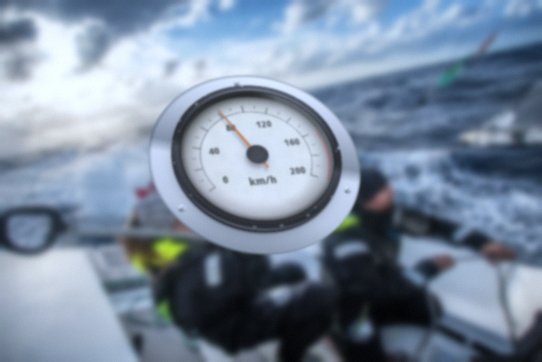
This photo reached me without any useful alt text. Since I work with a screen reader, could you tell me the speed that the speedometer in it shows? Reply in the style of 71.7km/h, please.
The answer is 80km/h
